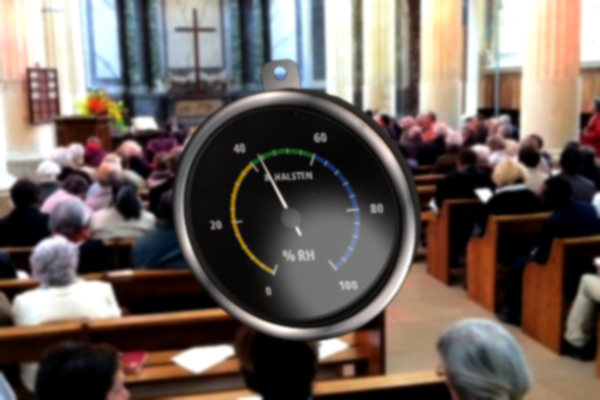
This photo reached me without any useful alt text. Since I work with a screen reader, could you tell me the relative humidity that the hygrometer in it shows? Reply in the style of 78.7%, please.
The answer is 44%
